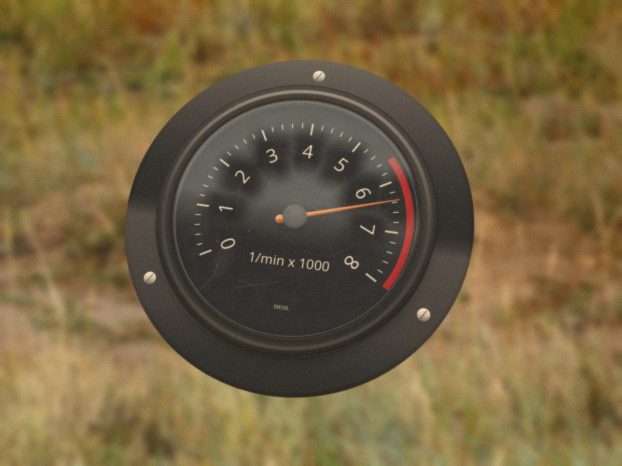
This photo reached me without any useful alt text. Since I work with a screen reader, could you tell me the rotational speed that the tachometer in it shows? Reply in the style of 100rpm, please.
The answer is 6400rpm
